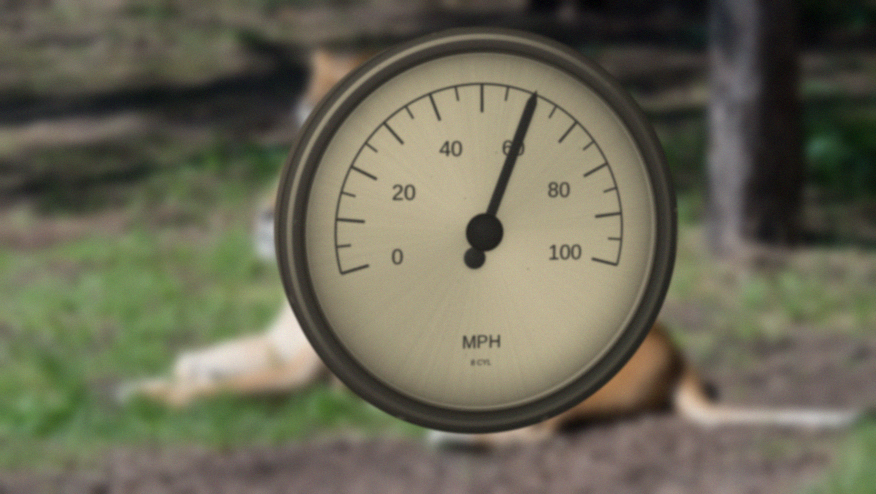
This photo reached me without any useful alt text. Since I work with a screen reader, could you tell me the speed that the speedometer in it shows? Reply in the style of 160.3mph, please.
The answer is 60mph
